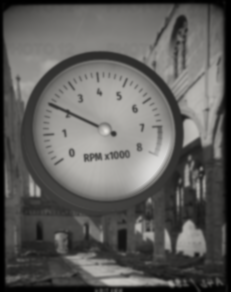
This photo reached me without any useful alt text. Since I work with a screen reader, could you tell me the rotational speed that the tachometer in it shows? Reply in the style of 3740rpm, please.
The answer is 2000rpm
